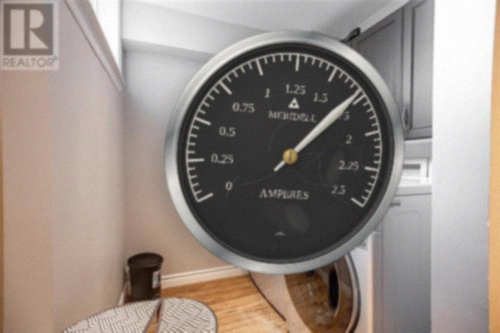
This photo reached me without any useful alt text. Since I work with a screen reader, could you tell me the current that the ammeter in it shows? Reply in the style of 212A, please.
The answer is 1.7A
